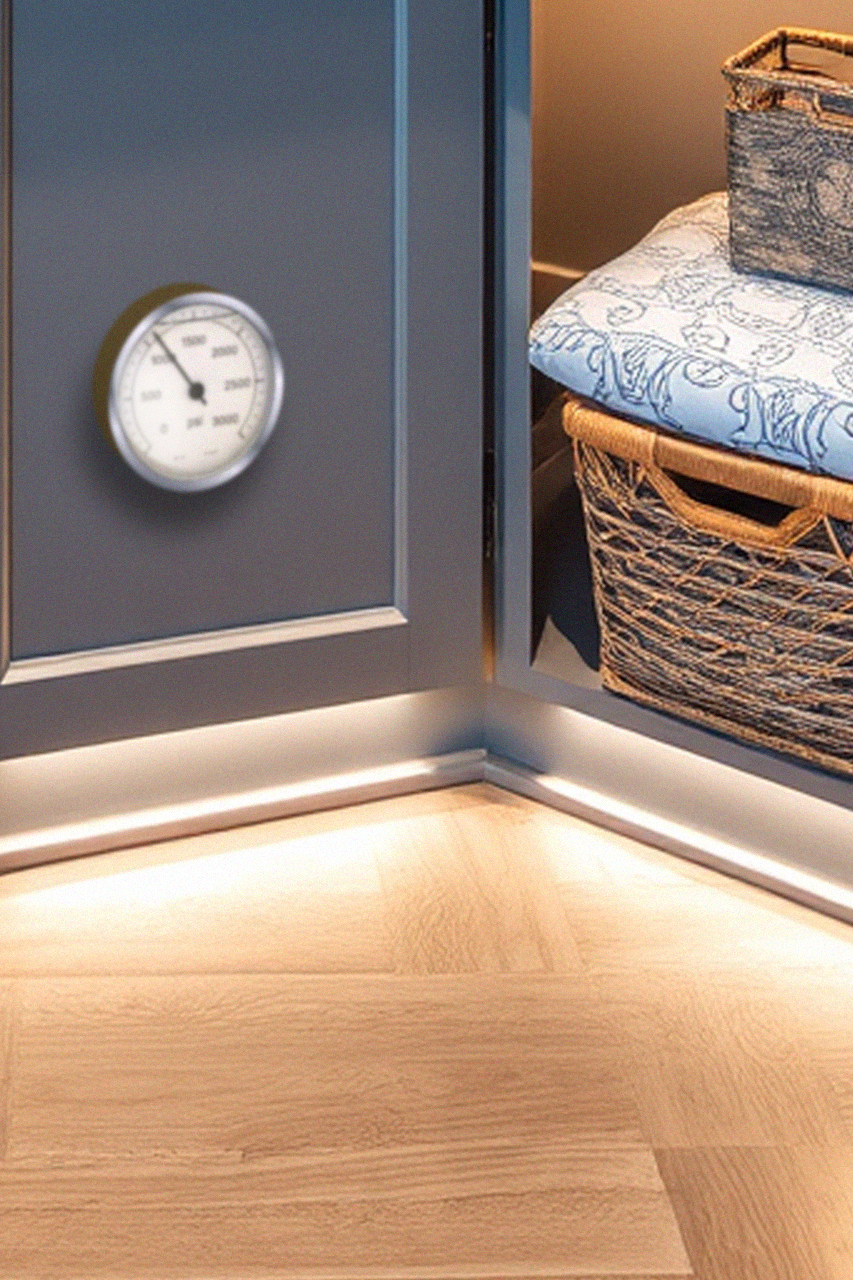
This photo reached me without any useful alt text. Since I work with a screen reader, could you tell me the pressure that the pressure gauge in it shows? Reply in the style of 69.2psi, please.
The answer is 1100psi
